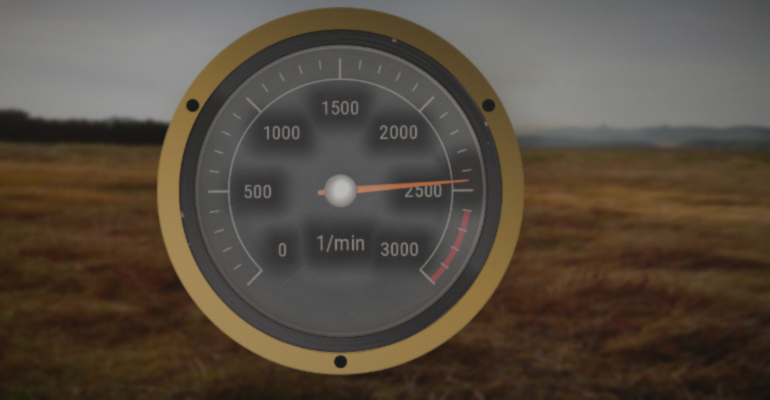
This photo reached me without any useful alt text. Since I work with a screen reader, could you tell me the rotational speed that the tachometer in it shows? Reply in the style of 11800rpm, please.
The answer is 2450rpm
